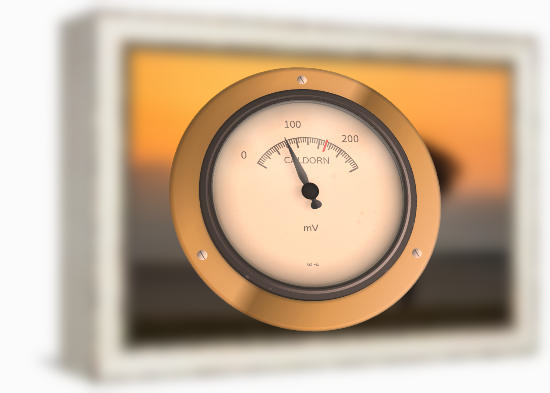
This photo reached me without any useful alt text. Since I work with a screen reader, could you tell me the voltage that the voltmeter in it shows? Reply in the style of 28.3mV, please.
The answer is 75mV
